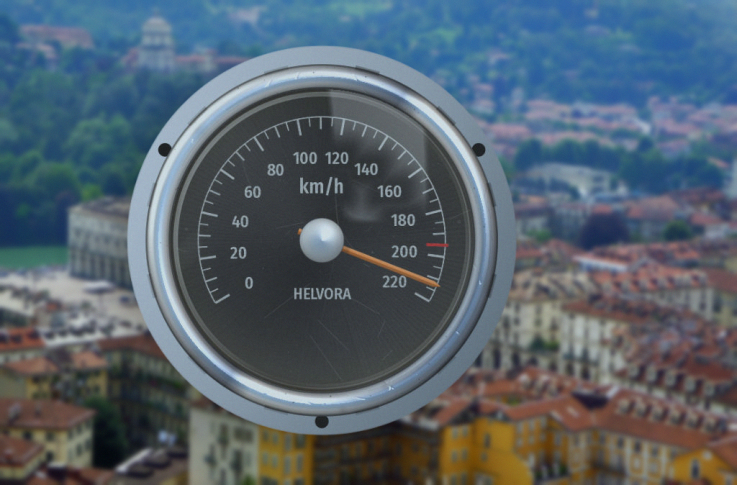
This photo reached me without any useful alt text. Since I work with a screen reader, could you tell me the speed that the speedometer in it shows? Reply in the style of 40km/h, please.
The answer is 212.5km/h
